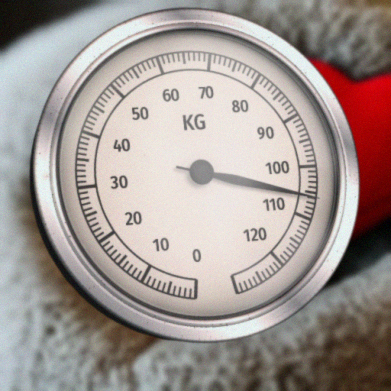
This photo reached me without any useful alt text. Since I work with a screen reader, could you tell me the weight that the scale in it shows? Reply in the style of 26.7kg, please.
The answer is 106kg
